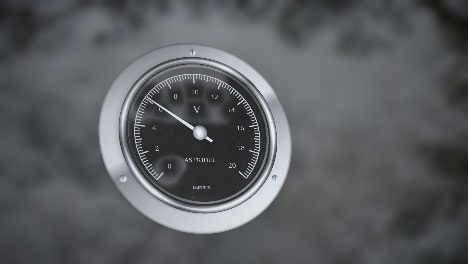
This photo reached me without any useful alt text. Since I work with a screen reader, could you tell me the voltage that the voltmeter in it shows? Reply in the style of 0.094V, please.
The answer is 6V
